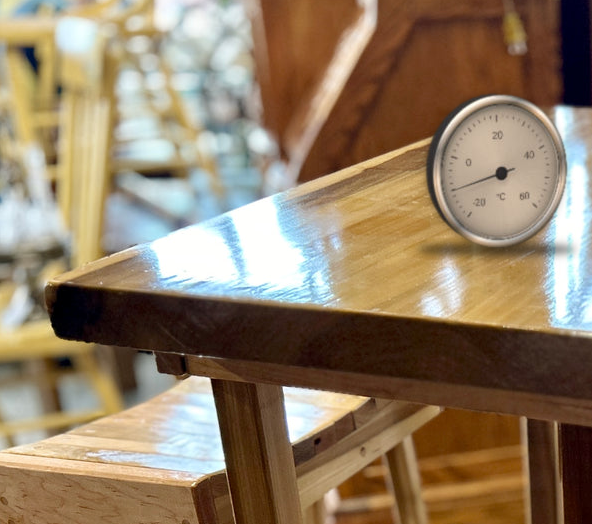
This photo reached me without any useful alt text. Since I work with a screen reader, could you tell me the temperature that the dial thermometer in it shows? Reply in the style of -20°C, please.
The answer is -10°C
